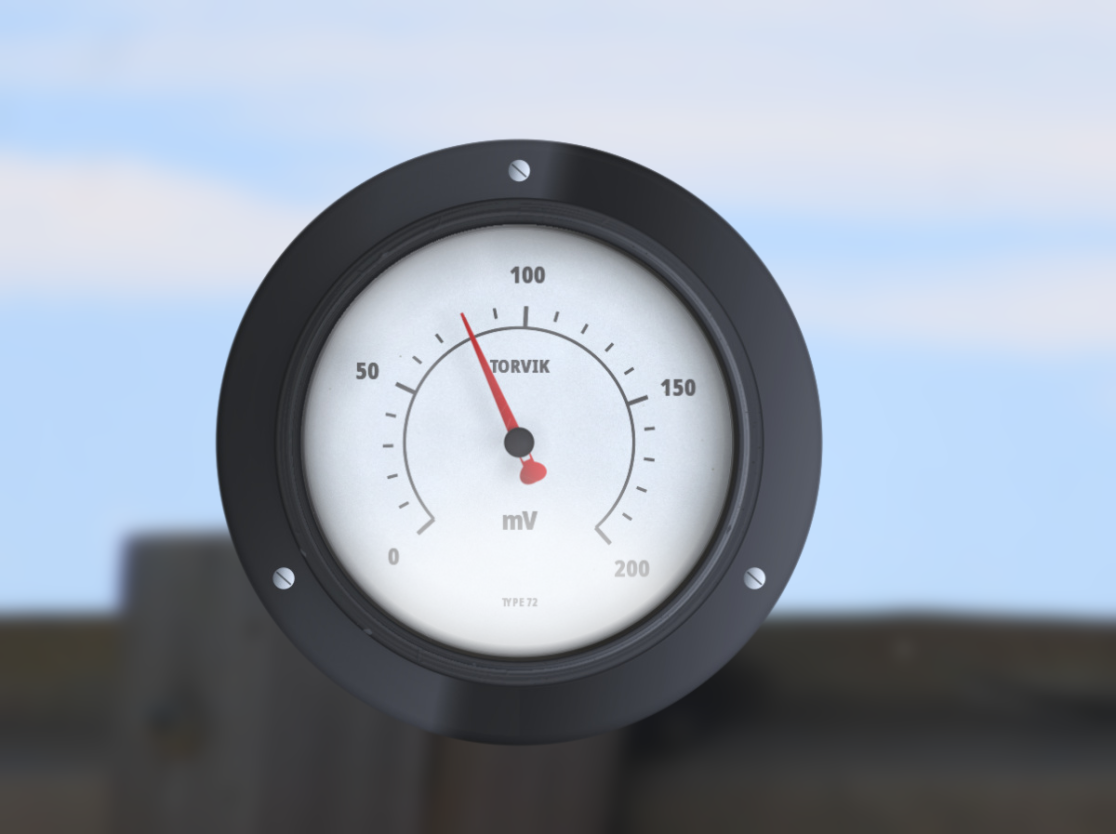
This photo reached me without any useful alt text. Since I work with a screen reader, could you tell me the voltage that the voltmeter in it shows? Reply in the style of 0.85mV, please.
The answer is 80mV
